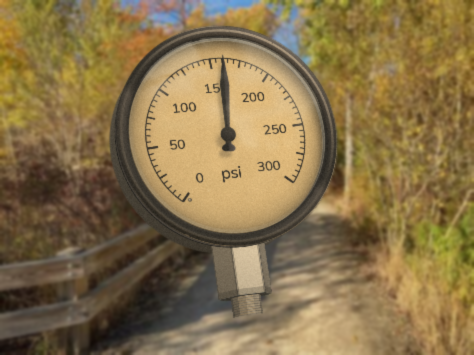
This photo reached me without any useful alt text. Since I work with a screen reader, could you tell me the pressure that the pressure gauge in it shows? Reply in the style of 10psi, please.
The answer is 160psi
